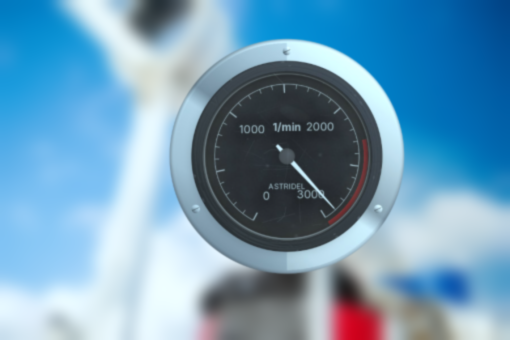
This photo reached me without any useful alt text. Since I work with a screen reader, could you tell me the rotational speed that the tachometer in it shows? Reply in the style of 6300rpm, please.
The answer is 2900rpm
